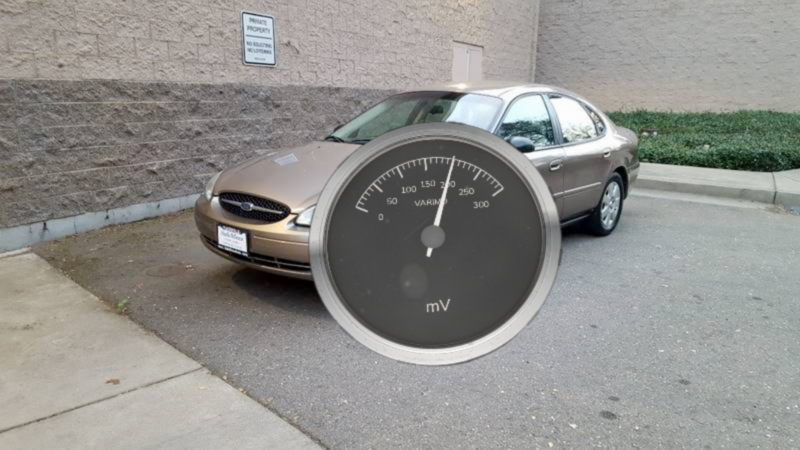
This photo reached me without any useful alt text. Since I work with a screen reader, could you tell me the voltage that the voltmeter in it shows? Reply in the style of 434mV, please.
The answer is 200mV
